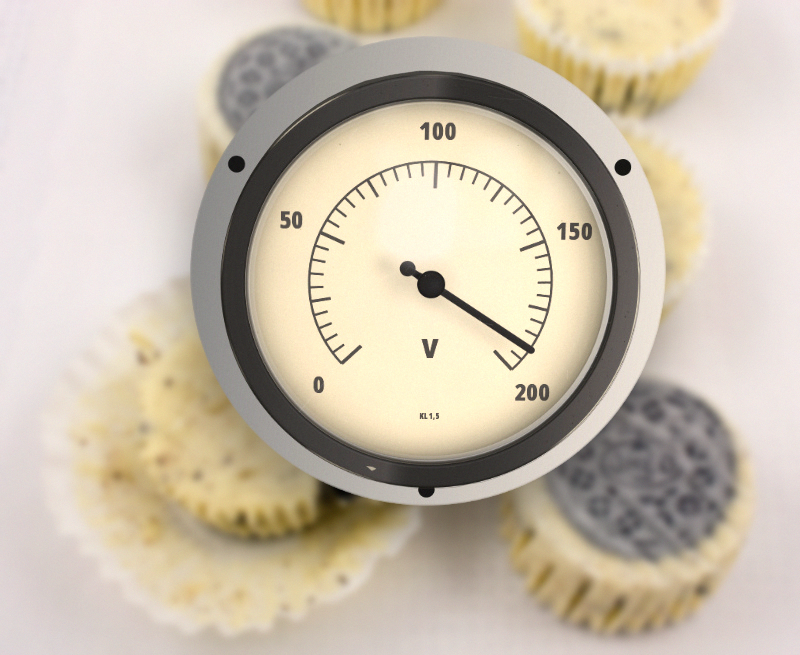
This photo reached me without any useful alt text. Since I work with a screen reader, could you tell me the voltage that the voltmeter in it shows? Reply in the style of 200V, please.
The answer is 190V
